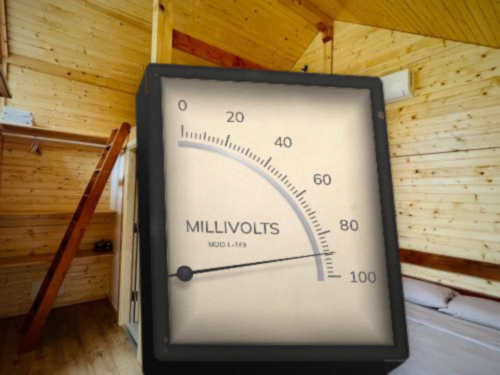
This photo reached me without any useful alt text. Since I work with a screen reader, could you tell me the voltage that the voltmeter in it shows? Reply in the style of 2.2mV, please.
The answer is 90mV
